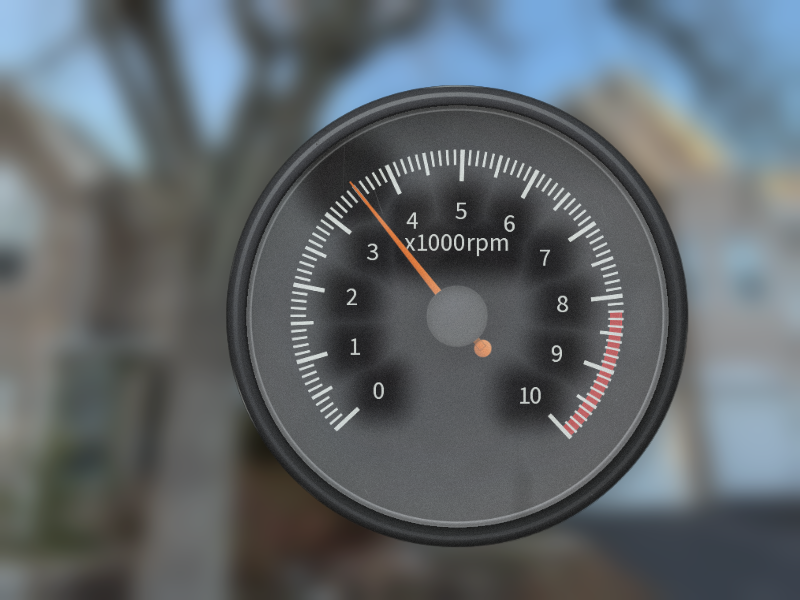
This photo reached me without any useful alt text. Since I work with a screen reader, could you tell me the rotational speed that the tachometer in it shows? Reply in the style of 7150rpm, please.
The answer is 3500rpm
